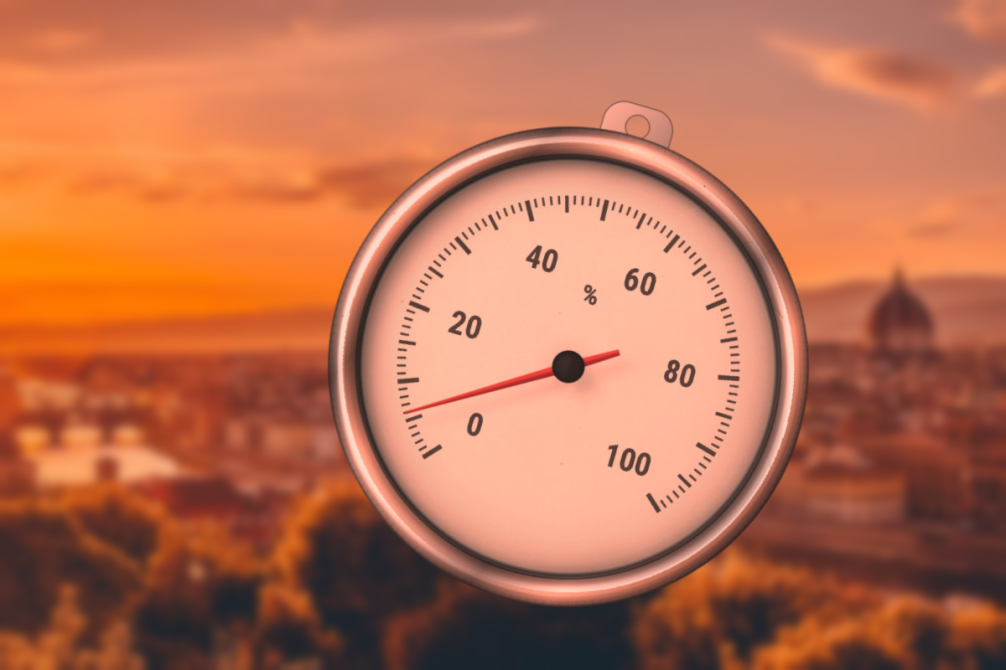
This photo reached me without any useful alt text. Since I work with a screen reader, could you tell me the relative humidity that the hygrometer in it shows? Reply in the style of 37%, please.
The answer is 6%
